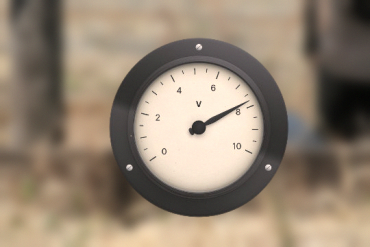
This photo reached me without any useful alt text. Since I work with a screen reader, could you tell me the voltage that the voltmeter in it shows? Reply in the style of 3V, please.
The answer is 7.75V
